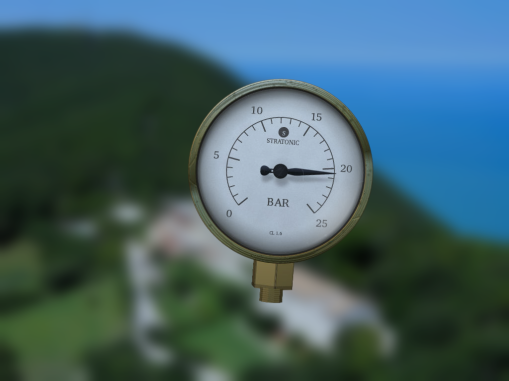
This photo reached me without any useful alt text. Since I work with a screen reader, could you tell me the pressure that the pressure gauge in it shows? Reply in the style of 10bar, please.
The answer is 20.5bar
